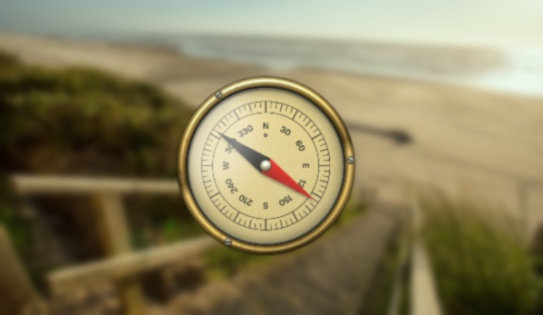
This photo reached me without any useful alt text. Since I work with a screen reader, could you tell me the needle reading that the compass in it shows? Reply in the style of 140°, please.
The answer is 125°
